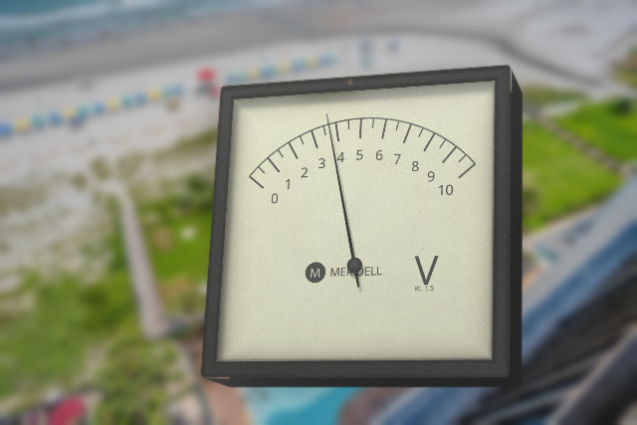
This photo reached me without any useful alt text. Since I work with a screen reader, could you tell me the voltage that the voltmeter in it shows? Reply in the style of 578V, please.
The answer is 3.75V
